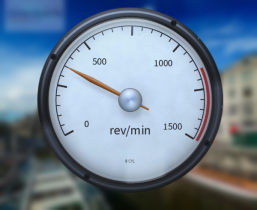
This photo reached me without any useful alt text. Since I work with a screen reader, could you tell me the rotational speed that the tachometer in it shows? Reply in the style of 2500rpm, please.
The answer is 350rpm
